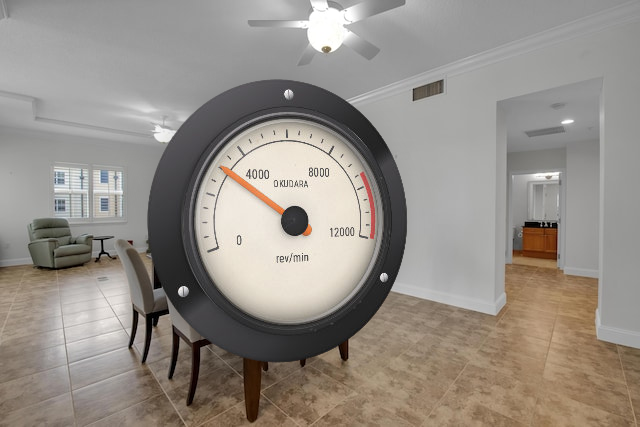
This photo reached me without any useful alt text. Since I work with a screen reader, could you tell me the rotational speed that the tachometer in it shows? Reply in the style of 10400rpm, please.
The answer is 3000rpm
